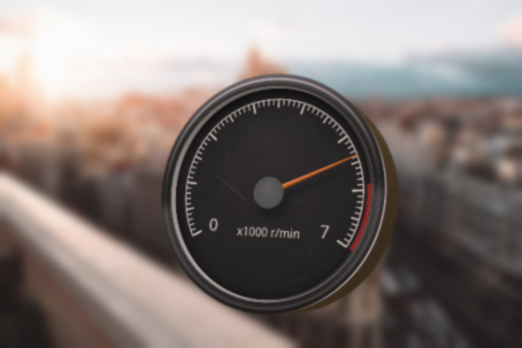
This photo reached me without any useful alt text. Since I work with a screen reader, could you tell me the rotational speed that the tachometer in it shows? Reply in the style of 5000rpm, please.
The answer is 5400rpm
